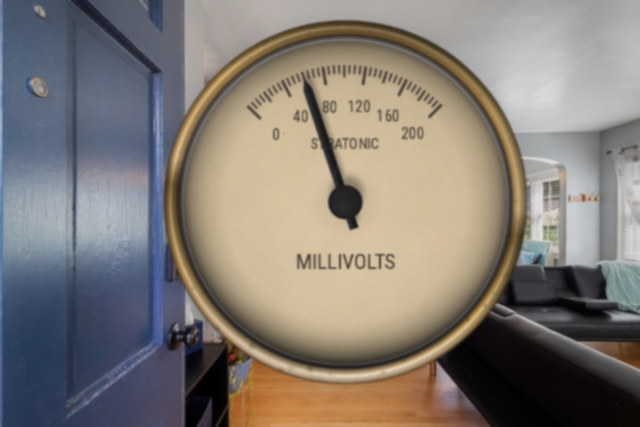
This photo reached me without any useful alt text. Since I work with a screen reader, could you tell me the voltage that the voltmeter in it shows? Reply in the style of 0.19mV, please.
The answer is 60mV
